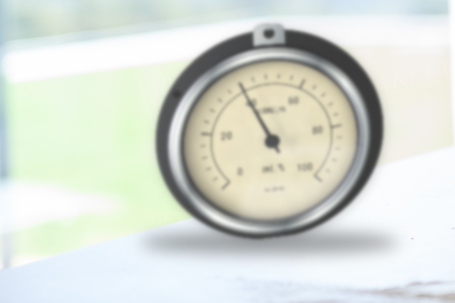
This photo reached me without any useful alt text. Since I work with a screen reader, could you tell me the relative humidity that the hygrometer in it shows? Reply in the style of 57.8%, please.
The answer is 40%
